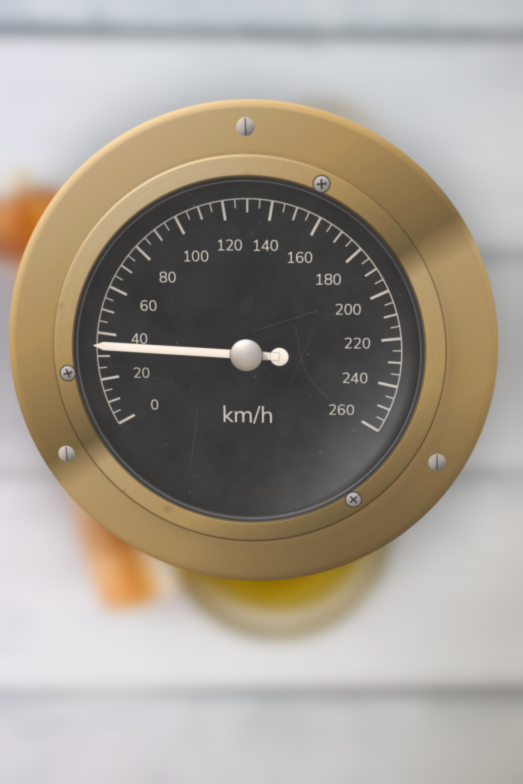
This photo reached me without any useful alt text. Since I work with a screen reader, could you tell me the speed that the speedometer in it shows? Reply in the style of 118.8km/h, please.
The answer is 35km/h
